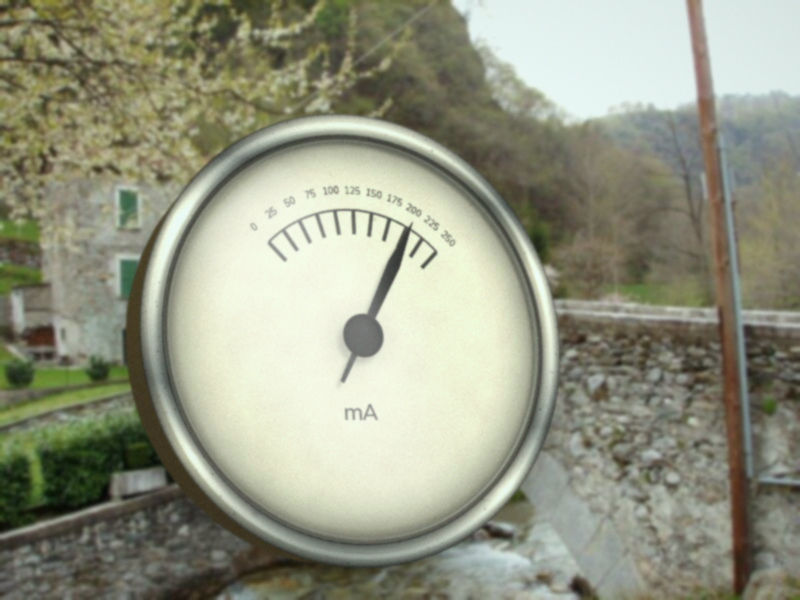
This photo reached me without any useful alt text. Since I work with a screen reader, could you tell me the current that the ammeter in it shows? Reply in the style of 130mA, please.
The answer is 200mA
